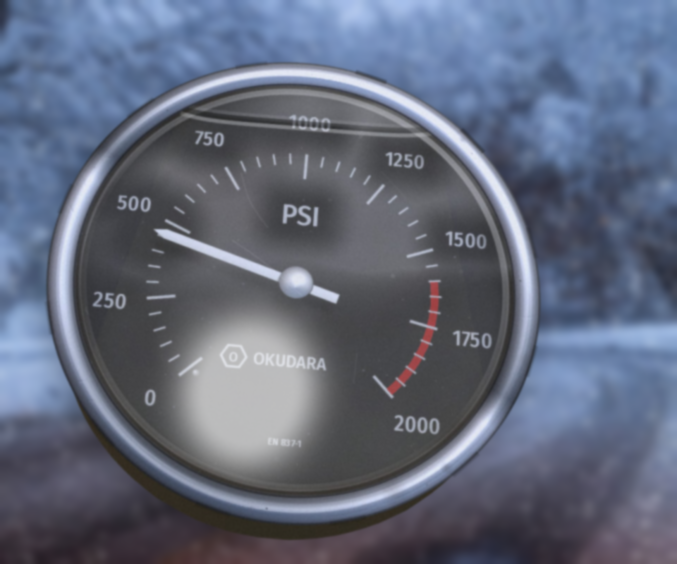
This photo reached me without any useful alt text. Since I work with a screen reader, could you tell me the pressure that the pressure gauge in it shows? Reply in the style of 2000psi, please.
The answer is 450psi
